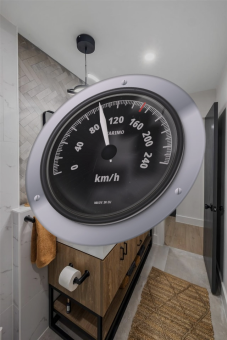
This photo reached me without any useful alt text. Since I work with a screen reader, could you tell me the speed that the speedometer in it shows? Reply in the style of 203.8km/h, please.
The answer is 100km/h
